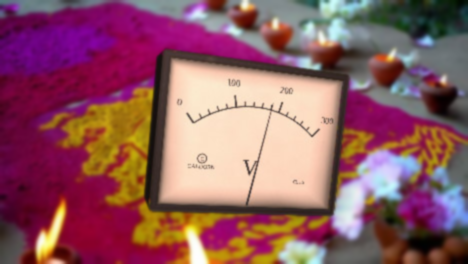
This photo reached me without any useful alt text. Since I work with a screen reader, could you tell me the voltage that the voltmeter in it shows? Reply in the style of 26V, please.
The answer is 180V
